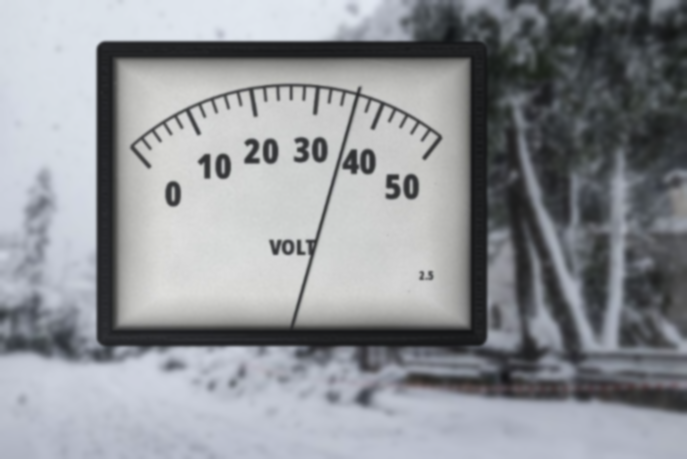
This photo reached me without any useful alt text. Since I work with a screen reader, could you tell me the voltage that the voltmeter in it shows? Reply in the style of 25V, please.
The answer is 36V
